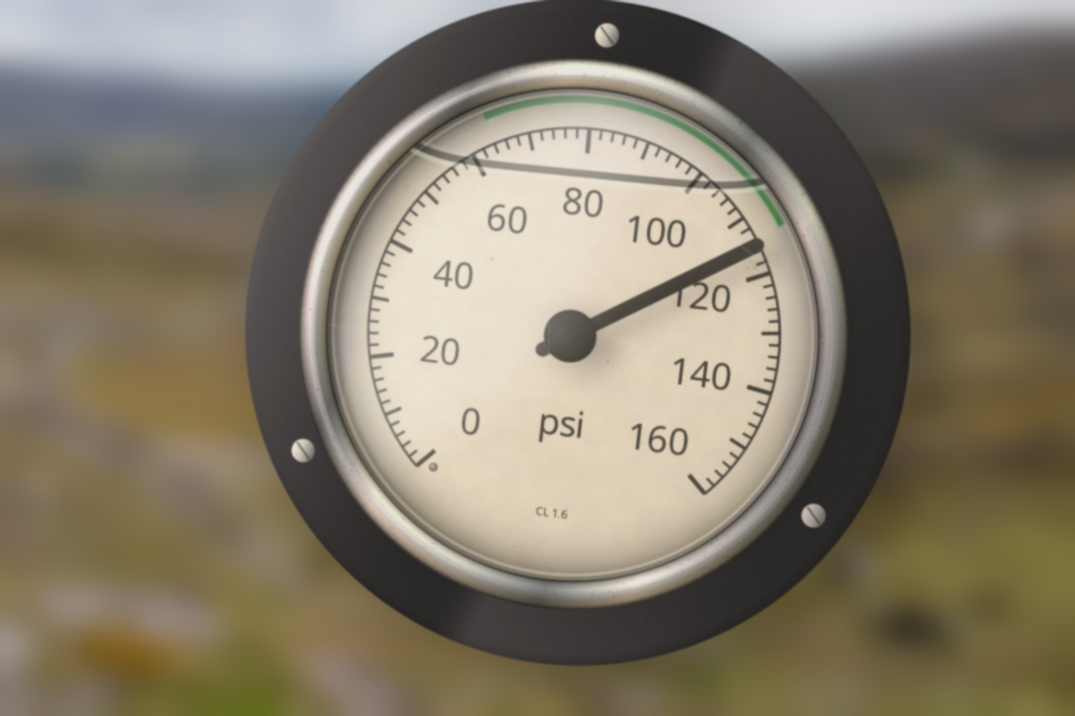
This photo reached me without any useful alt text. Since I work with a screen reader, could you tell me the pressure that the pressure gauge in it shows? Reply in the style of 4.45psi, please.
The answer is 115psi
